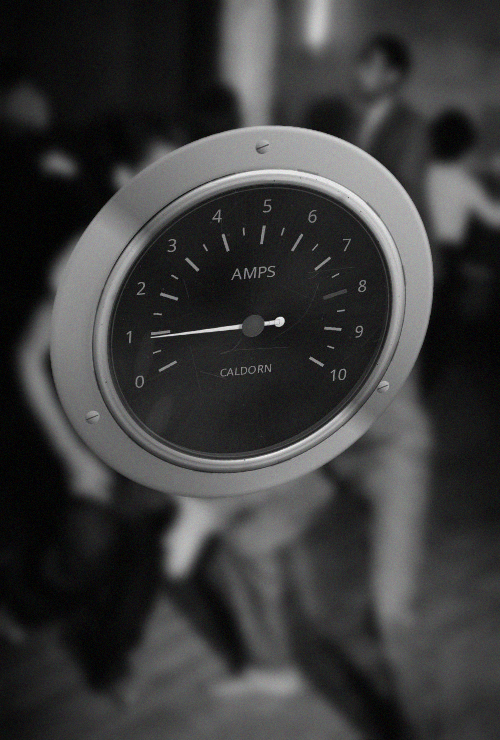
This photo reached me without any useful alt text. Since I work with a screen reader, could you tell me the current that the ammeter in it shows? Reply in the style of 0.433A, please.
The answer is 1A
